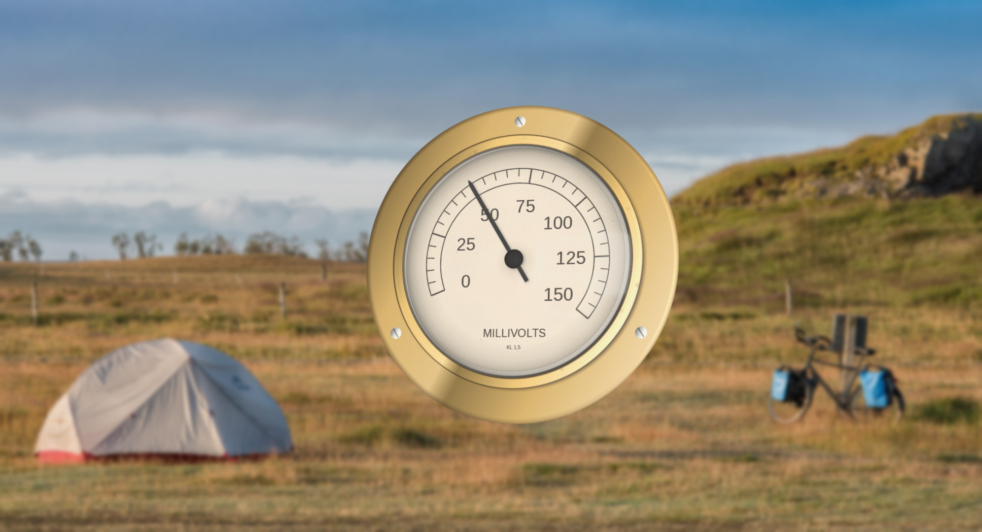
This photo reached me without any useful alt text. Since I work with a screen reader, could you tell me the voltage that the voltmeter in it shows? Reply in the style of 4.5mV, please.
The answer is 50mV
